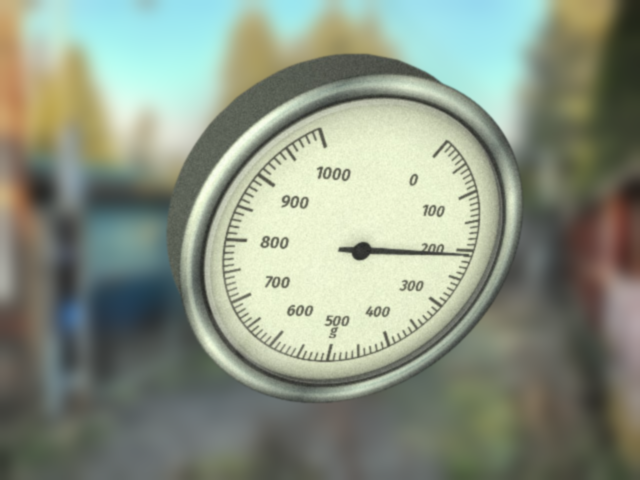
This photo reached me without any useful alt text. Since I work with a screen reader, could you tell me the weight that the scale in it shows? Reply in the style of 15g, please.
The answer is 200g
